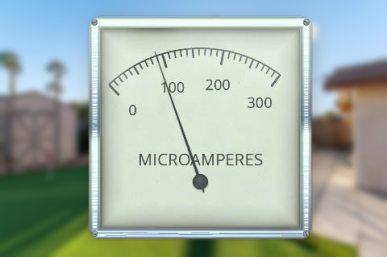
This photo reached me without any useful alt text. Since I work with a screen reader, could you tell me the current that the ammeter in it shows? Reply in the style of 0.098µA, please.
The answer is 90µA
